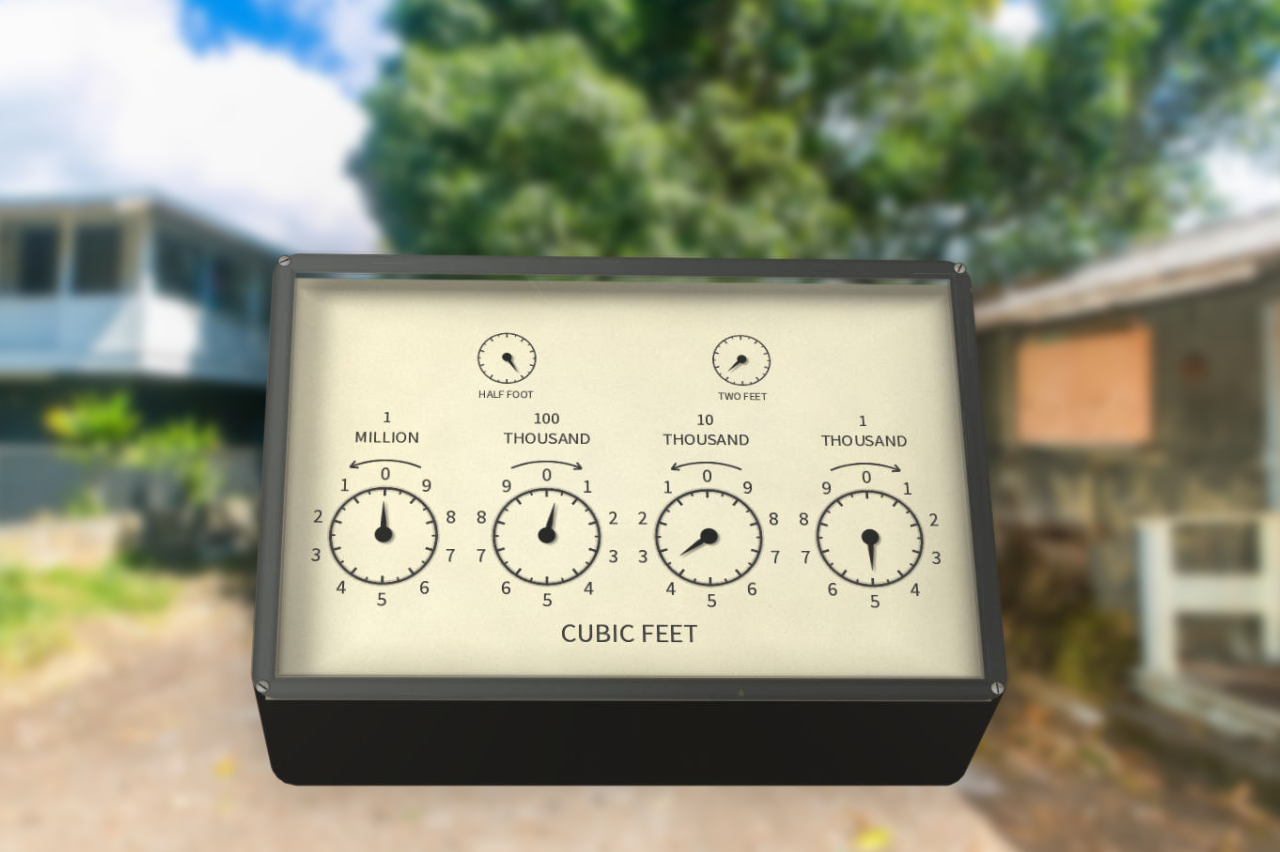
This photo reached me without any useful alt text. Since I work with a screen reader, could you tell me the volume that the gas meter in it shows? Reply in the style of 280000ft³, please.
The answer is 3500ft³
